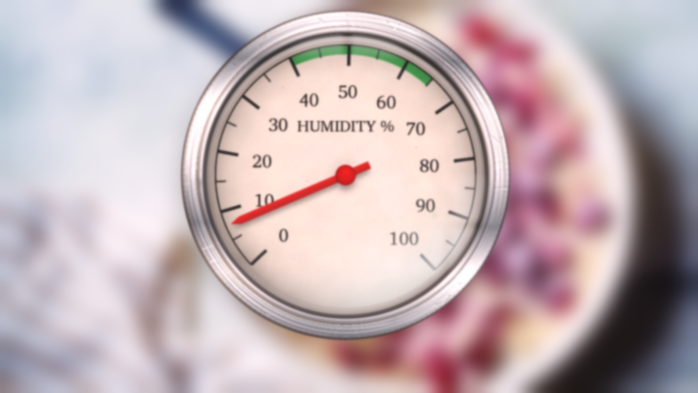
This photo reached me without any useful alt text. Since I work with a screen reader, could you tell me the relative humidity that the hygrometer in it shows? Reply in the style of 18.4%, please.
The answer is 7.5%
